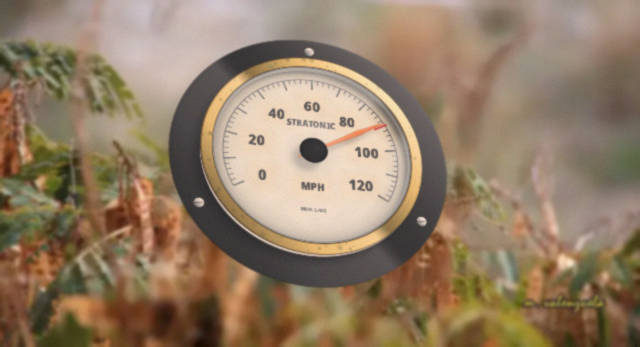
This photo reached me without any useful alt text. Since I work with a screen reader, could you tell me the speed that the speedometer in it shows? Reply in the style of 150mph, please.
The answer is 90mph
